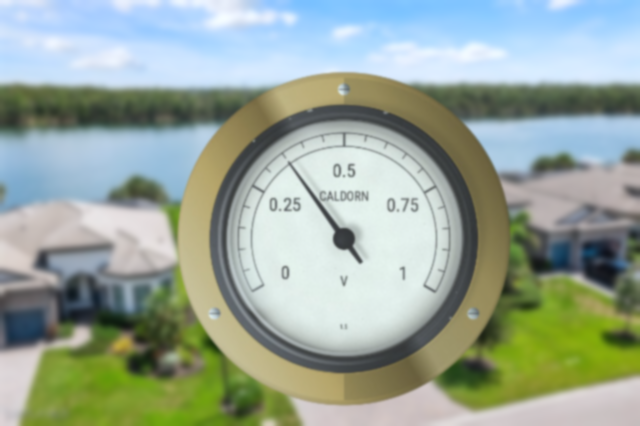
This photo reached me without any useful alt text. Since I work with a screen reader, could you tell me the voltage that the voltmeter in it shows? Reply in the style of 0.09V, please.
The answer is 0.35V
